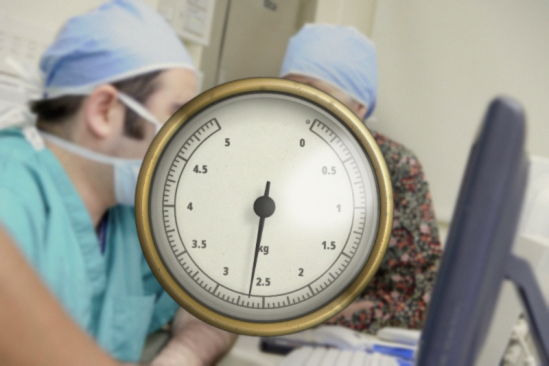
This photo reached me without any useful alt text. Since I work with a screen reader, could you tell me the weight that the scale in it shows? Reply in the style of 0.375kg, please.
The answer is 2.65kg
